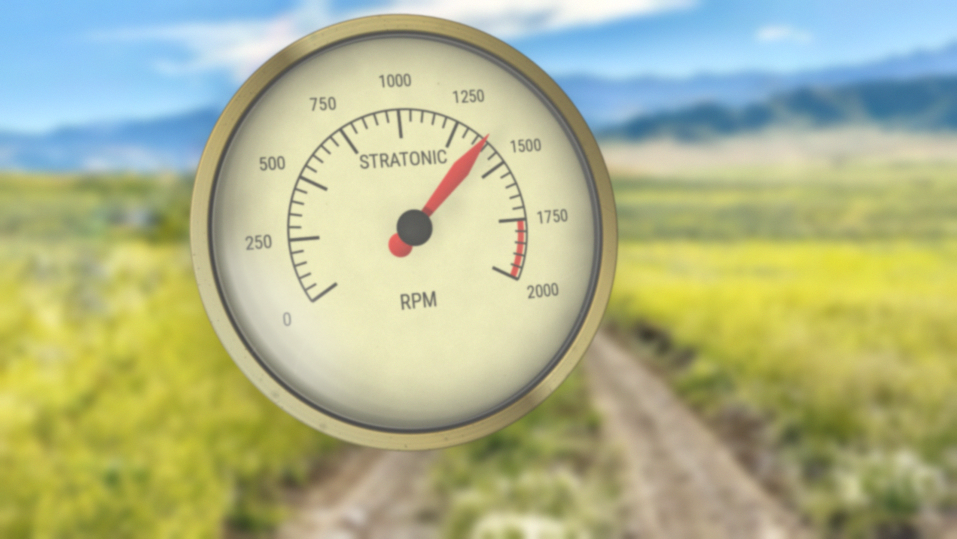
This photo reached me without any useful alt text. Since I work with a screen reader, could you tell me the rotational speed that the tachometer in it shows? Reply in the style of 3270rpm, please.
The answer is 1375rpm
